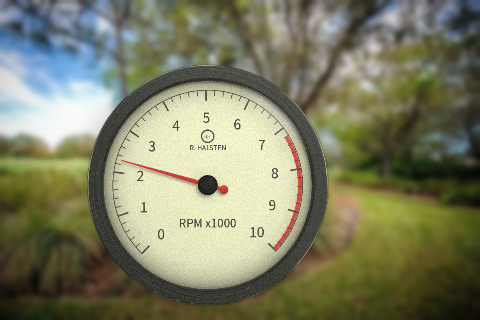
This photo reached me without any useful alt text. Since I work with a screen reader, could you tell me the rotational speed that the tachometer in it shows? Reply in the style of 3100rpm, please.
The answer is 2300rpm
